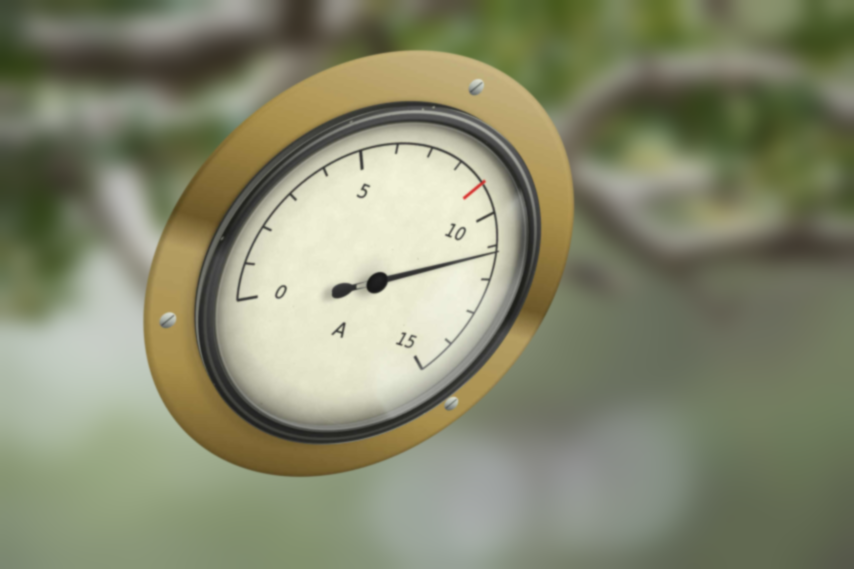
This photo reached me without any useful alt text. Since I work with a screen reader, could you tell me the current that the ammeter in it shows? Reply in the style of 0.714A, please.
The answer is 11A
